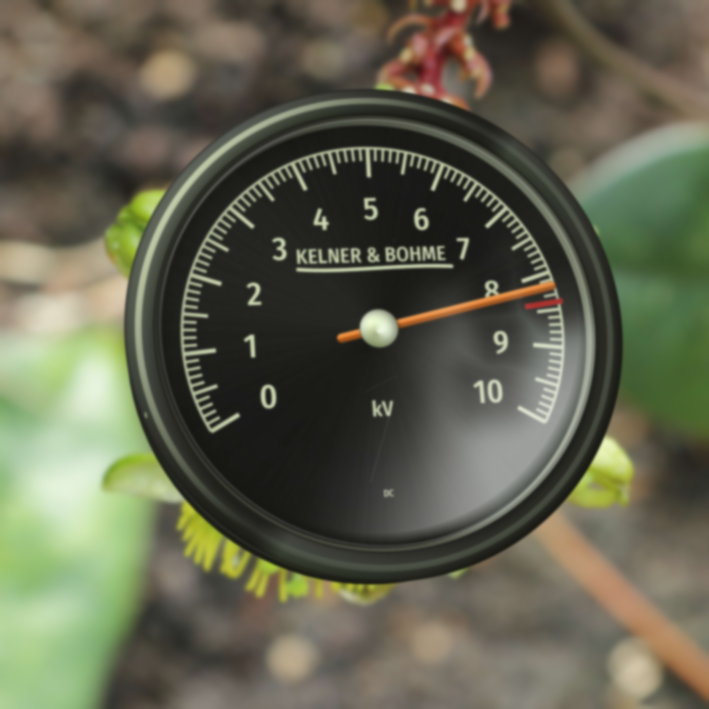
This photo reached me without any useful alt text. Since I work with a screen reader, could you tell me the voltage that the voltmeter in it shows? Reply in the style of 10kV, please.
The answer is 8.2kV
